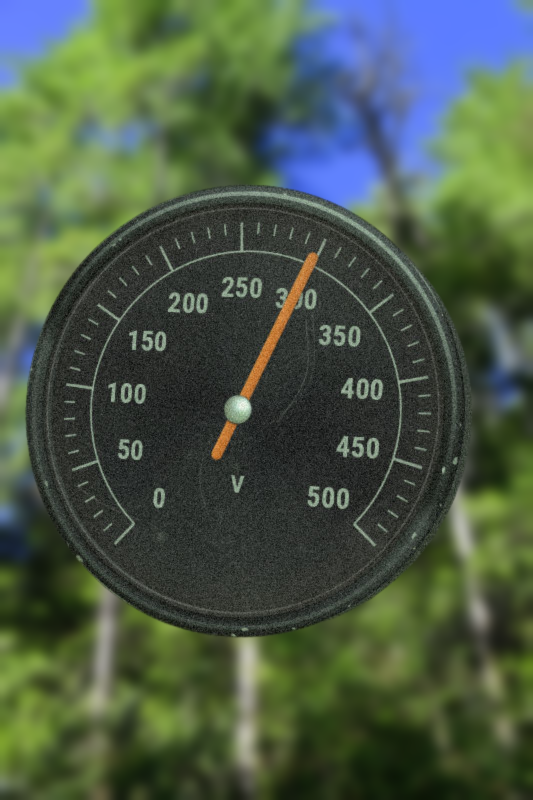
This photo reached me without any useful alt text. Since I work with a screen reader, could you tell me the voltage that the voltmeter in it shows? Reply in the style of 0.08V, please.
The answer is 300V
